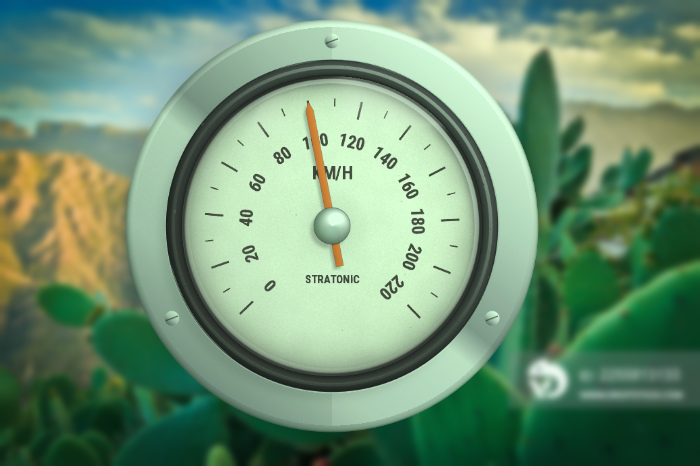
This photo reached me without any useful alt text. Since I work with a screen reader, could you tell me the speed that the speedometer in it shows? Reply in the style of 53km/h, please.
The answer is 100km/h
